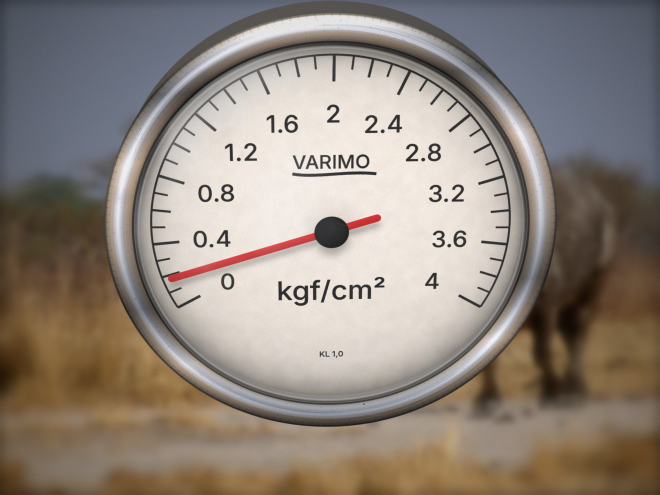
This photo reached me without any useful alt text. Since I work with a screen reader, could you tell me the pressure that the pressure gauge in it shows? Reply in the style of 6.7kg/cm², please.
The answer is 0.2kg/cm²
